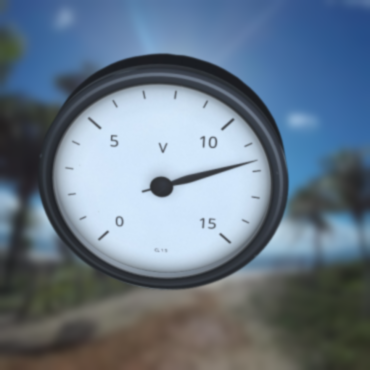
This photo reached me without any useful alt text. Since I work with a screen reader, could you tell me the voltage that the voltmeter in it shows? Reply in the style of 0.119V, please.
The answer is 11.5V
